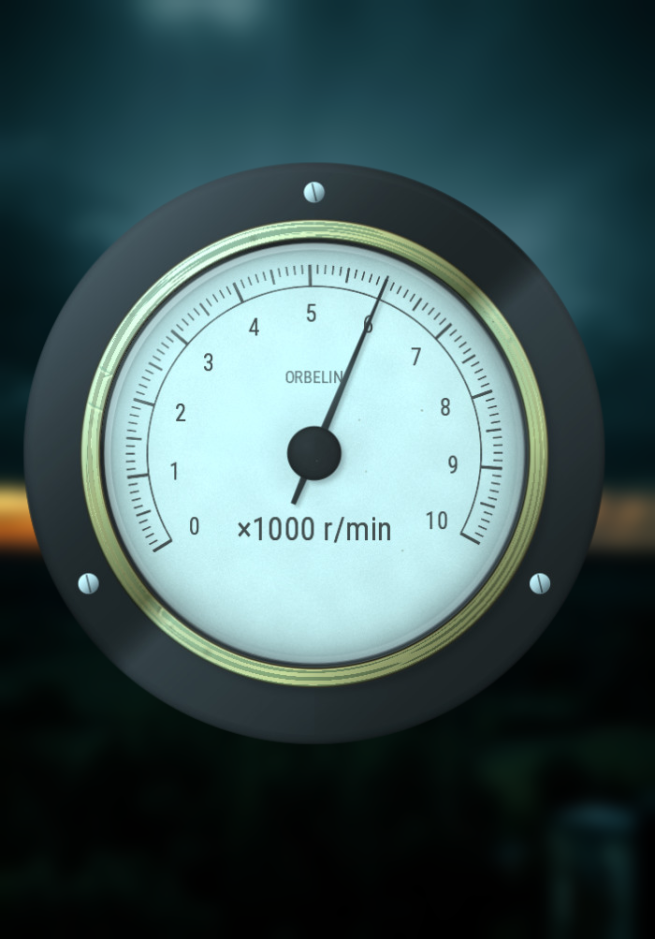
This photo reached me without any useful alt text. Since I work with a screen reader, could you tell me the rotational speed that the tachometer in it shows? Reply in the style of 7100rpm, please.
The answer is 6000rpm
